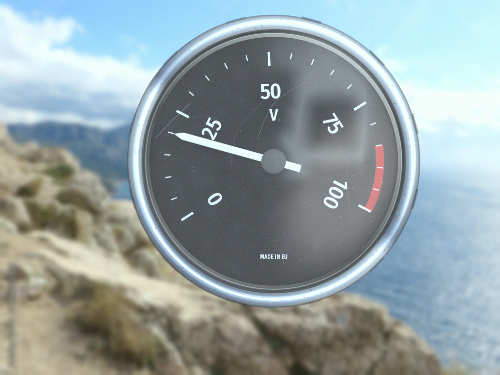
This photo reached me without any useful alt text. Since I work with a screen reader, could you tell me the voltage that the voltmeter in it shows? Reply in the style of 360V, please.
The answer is 20V
